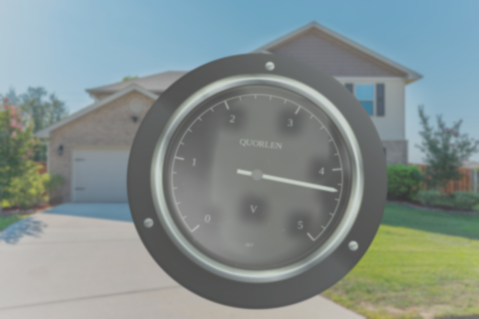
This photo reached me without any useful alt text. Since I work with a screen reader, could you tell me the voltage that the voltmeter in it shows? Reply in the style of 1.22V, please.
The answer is 4.3V
